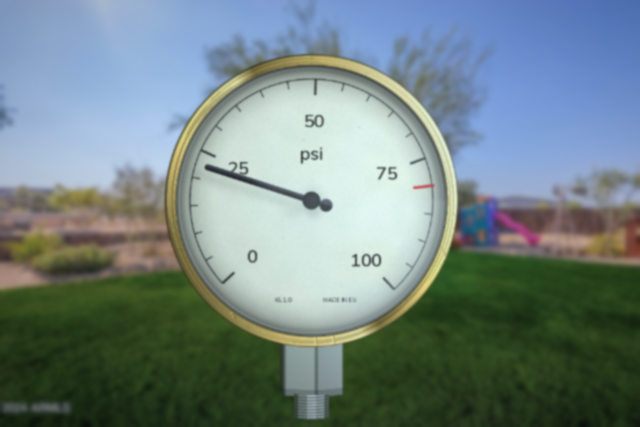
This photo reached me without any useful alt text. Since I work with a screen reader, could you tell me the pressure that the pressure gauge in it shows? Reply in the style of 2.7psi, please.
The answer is 22.5psi
